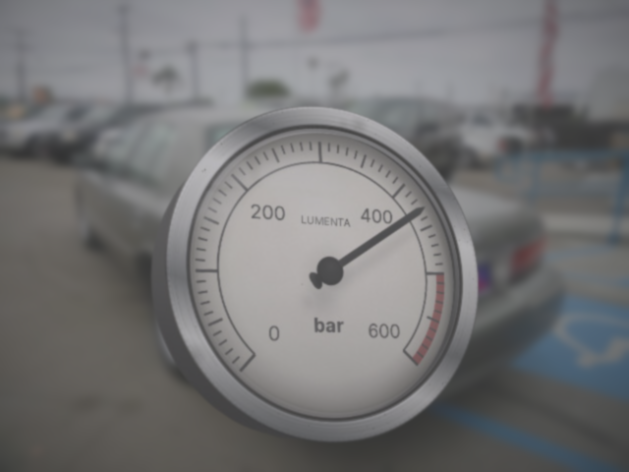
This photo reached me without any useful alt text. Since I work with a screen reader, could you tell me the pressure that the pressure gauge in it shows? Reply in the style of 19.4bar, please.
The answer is 430bar
